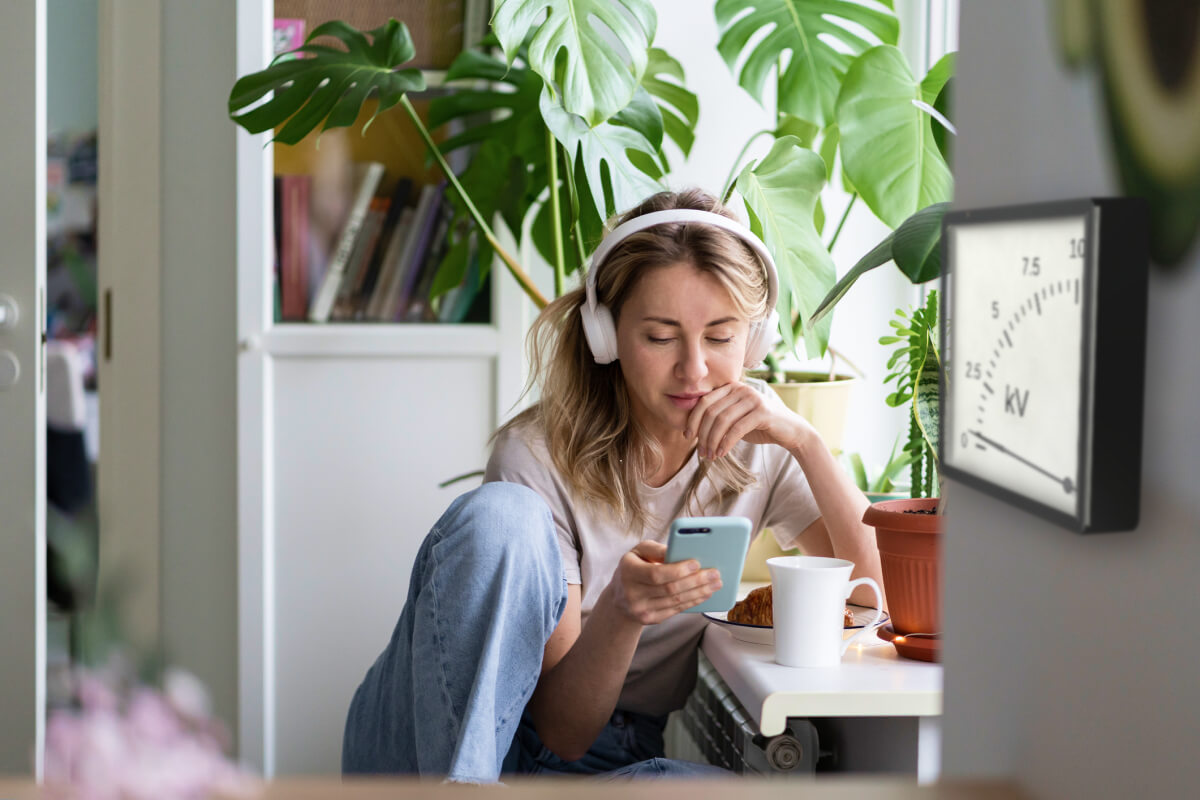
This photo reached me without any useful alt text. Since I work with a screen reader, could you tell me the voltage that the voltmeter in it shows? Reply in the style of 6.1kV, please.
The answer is 0.5kV
